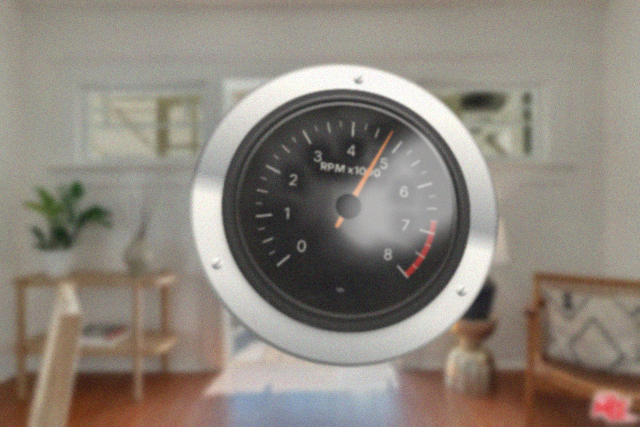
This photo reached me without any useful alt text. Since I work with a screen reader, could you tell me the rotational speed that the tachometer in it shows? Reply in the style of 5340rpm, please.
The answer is 4750rpm
